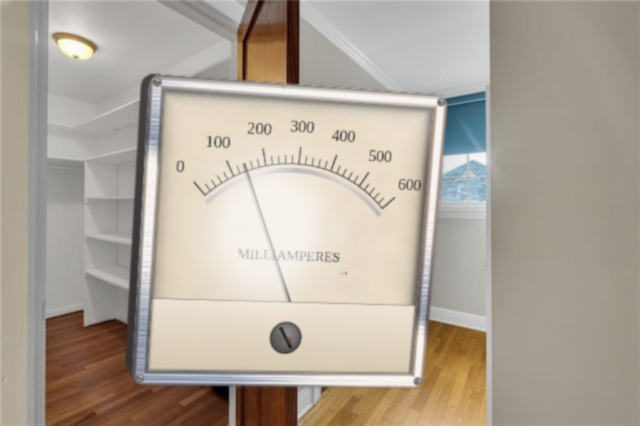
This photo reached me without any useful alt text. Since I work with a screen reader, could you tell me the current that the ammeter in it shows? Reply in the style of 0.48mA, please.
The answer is 140mA
